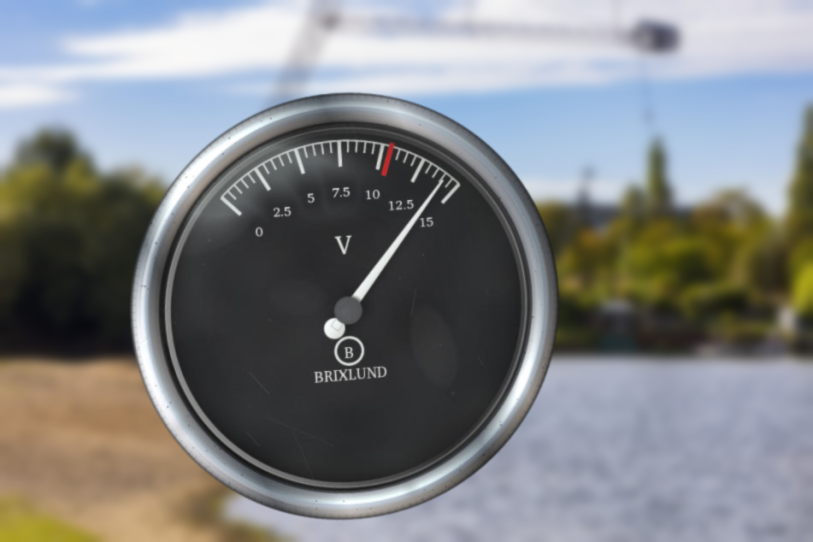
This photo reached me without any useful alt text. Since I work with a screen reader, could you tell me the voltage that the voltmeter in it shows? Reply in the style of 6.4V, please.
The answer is 14V
